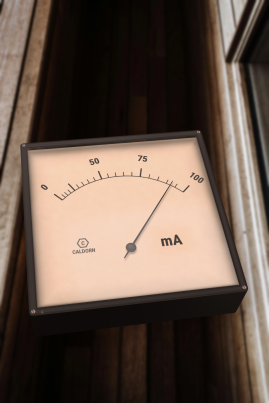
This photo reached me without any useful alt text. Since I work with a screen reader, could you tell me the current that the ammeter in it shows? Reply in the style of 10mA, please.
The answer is 92.5mA
